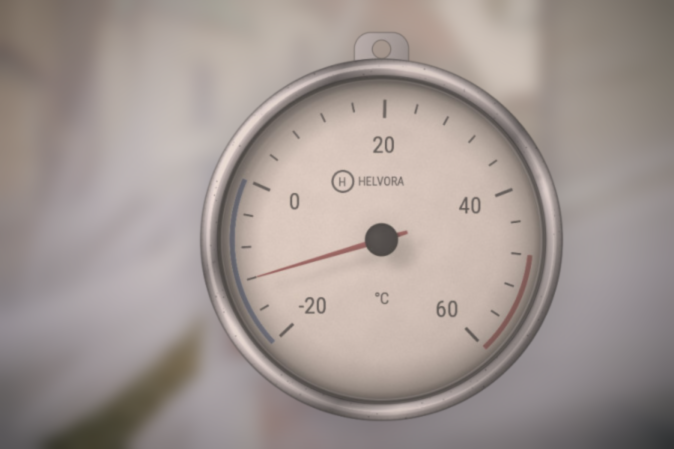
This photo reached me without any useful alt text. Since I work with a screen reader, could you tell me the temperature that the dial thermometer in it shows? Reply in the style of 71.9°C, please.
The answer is -12°C
